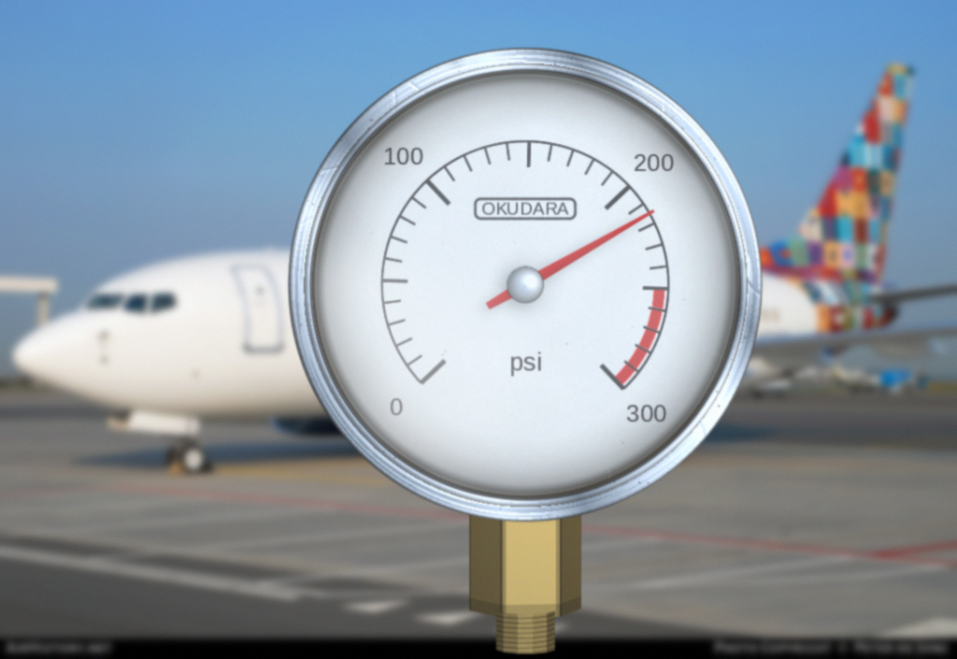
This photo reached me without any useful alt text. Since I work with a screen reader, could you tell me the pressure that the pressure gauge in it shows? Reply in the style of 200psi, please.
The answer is 215psi
